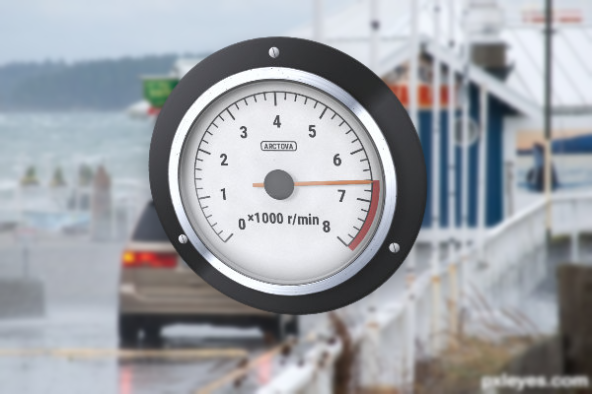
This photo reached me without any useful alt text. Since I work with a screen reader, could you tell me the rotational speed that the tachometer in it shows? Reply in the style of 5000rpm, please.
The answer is 6600rpm
